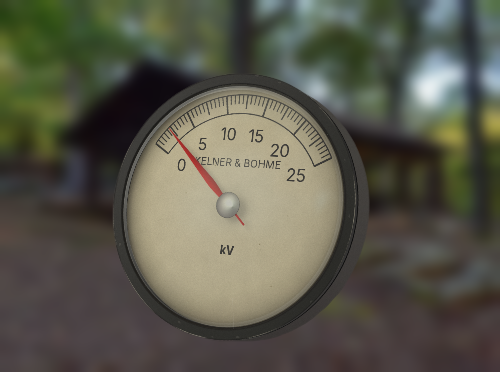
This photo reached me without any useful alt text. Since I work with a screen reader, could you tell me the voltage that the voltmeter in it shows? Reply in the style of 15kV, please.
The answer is 2.5kV
